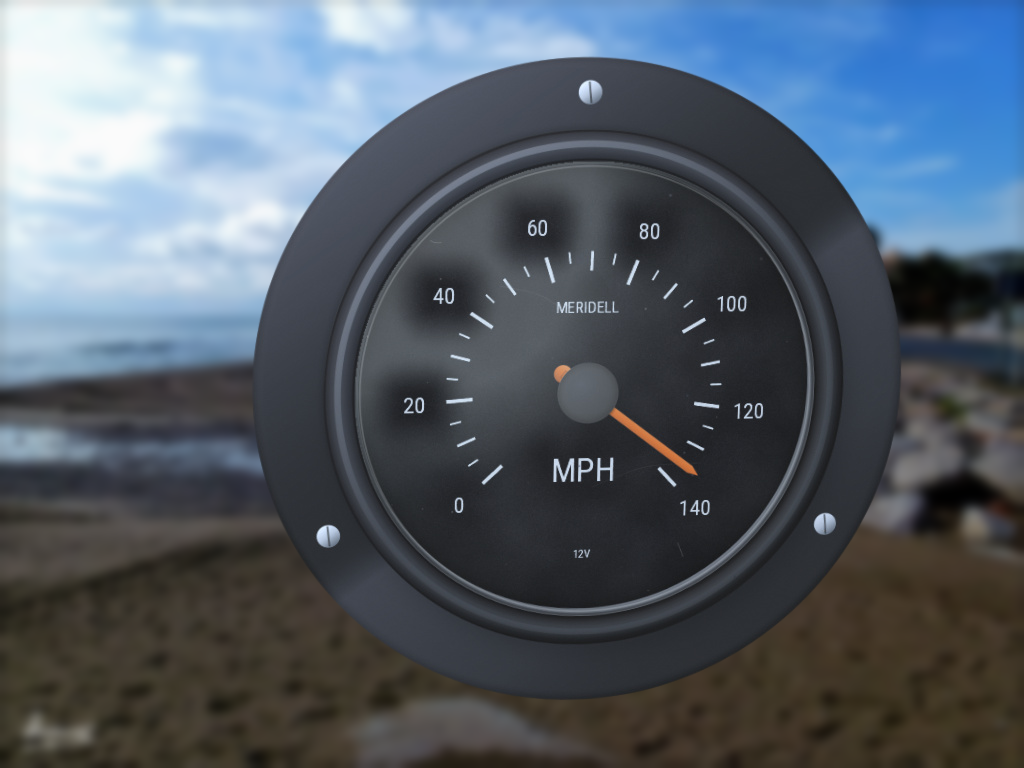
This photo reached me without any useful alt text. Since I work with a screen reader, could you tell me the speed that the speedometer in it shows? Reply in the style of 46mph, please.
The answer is 135mph
